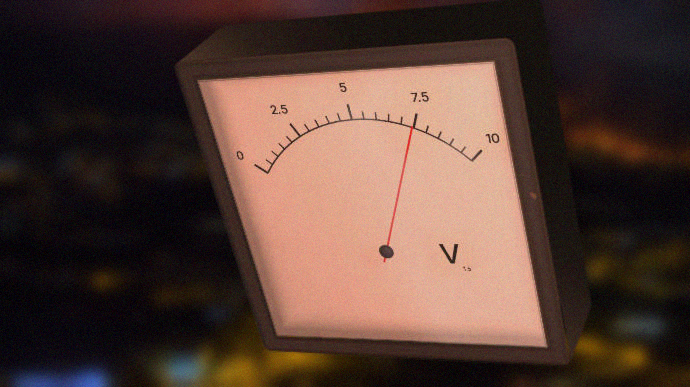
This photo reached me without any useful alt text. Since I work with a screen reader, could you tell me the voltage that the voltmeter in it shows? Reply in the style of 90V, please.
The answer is 7.5V
